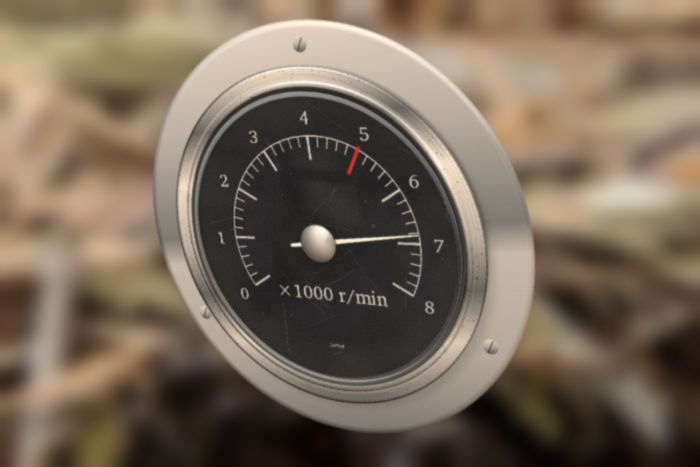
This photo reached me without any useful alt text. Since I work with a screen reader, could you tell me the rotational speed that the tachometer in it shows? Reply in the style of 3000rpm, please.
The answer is 6800rpm
